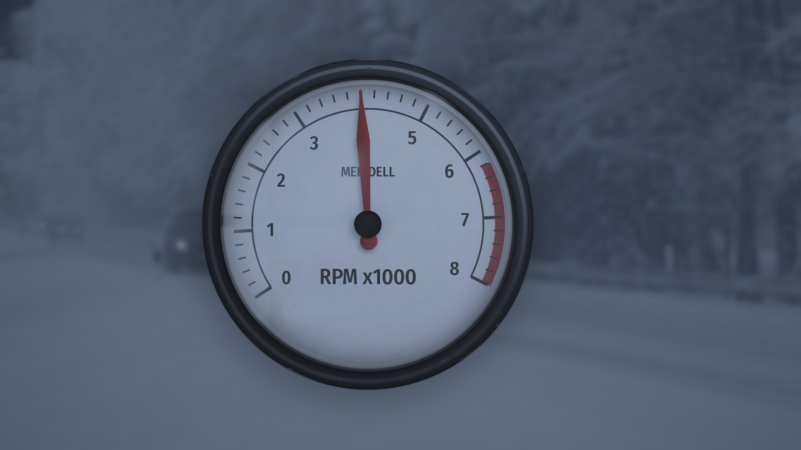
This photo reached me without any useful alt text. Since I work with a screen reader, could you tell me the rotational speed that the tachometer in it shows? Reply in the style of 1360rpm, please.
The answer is 4000rpm
